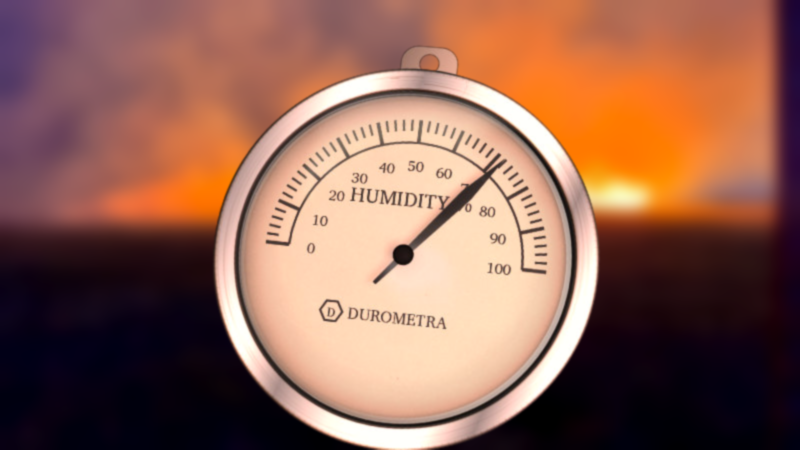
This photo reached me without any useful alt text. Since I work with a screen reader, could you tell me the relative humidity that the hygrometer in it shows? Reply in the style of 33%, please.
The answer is 72%
